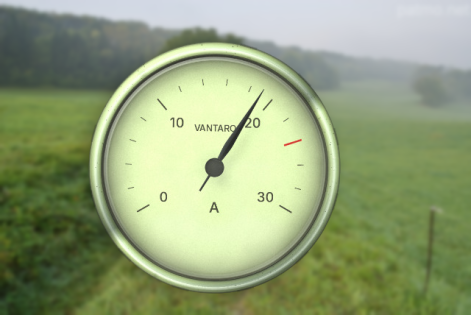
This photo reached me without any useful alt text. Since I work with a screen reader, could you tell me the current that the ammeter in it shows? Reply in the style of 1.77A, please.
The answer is 19A
